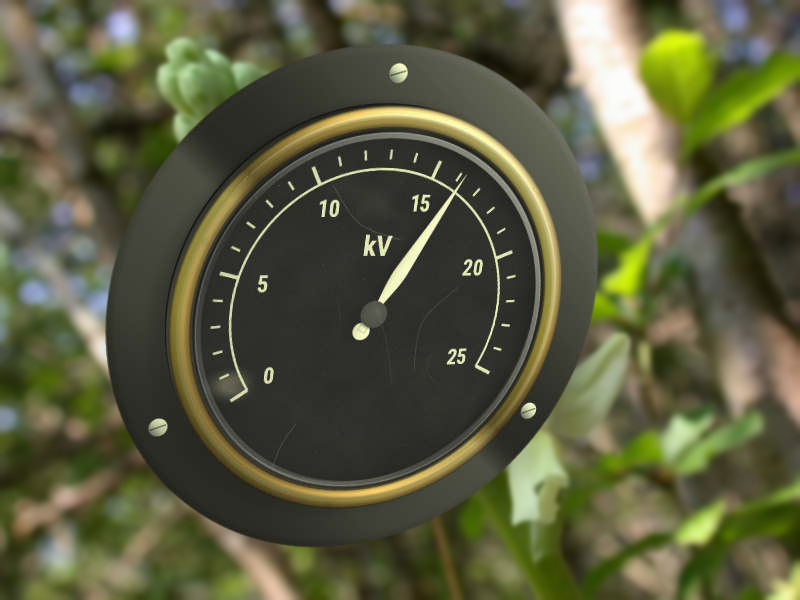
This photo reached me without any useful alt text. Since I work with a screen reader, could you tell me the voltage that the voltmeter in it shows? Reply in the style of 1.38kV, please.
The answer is 16kV
